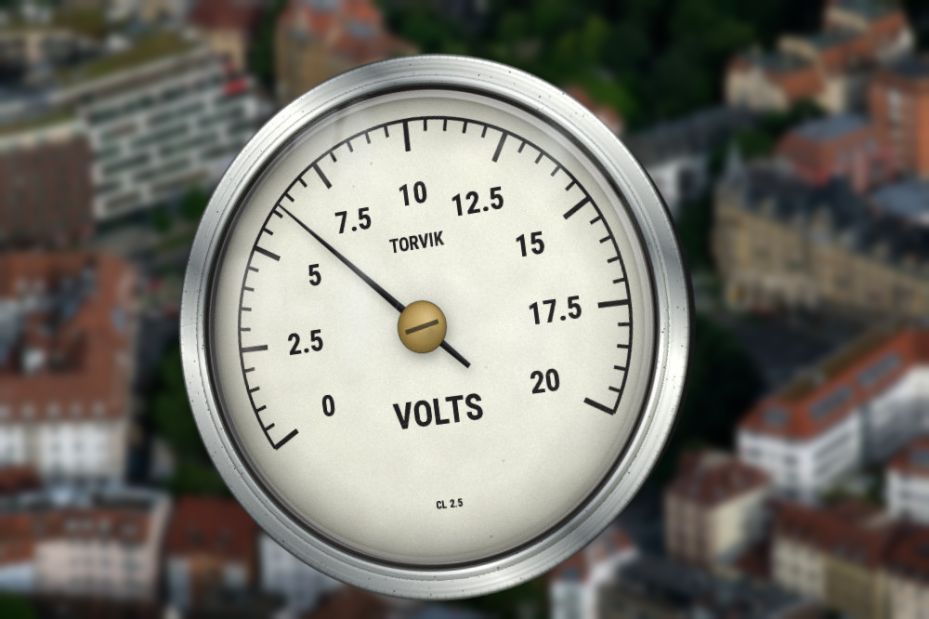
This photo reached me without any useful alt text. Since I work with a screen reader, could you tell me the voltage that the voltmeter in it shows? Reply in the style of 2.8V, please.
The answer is 6.25V
